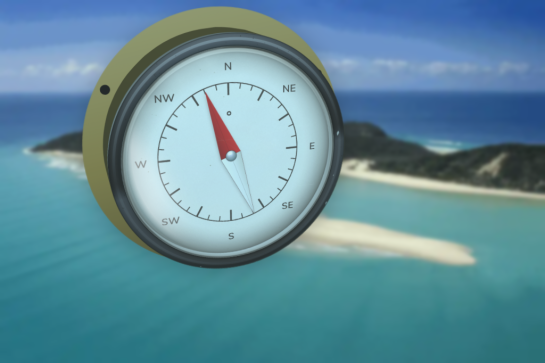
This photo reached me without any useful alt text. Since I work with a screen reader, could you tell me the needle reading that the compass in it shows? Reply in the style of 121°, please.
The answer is 340°
